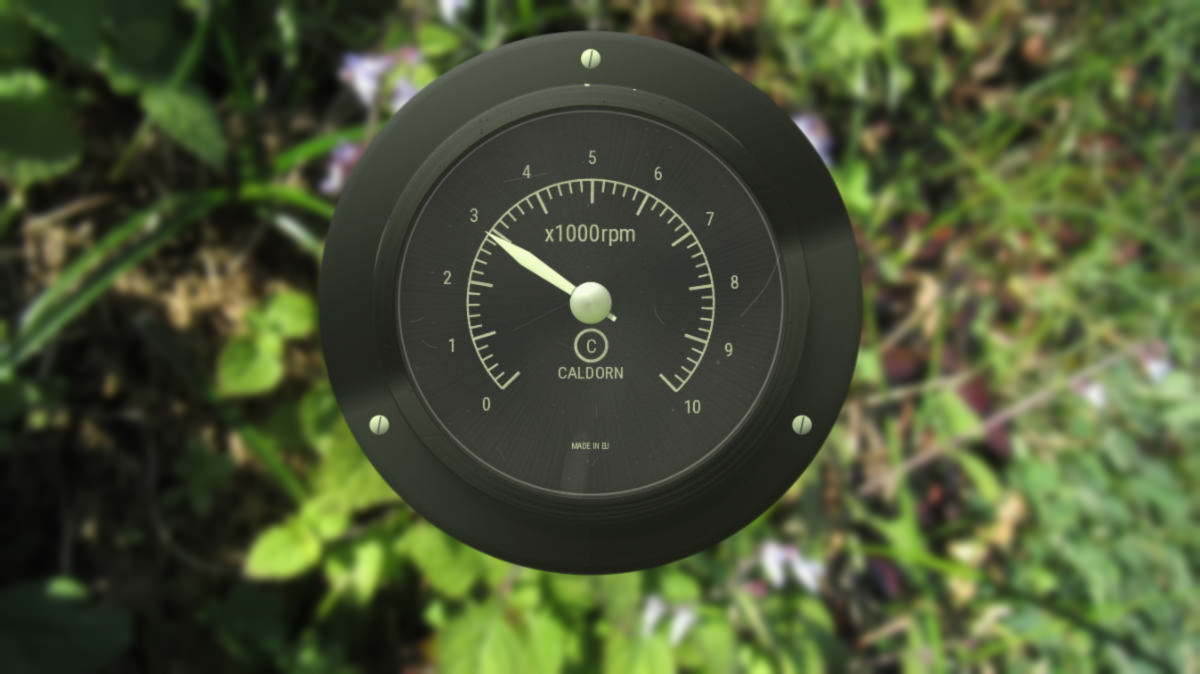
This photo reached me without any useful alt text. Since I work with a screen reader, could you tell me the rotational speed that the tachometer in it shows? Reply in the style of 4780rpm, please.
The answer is 2900rpm
